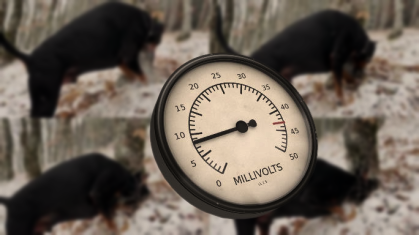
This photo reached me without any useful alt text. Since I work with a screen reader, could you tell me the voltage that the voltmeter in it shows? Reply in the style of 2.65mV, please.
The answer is 8mV
